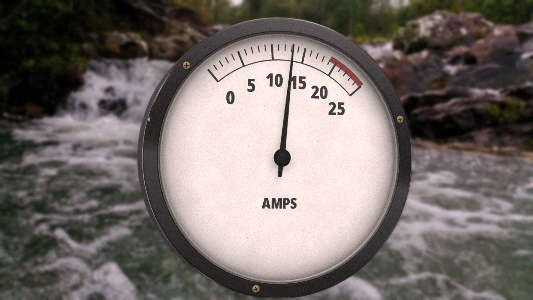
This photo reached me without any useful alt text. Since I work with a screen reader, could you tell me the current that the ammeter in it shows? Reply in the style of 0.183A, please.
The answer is 13A
